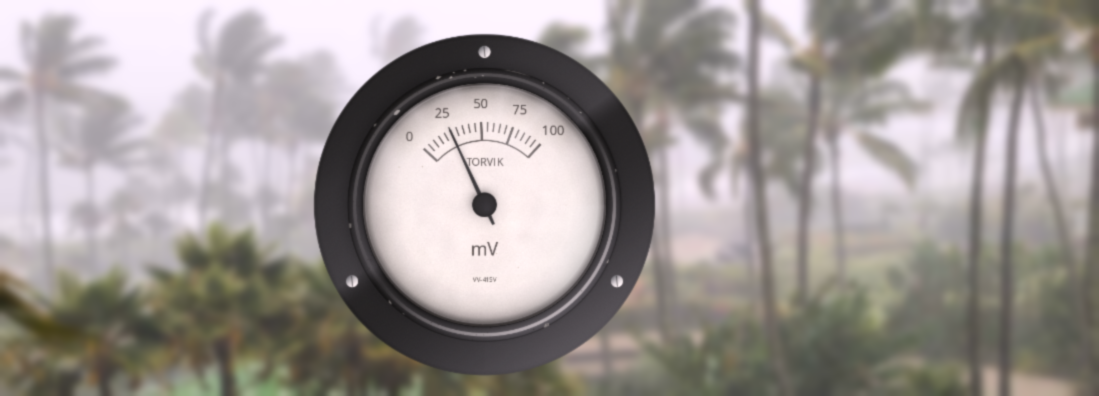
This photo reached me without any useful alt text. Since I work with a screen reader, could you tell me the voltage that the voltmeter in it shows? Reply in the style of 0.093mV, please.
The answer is 25mV
